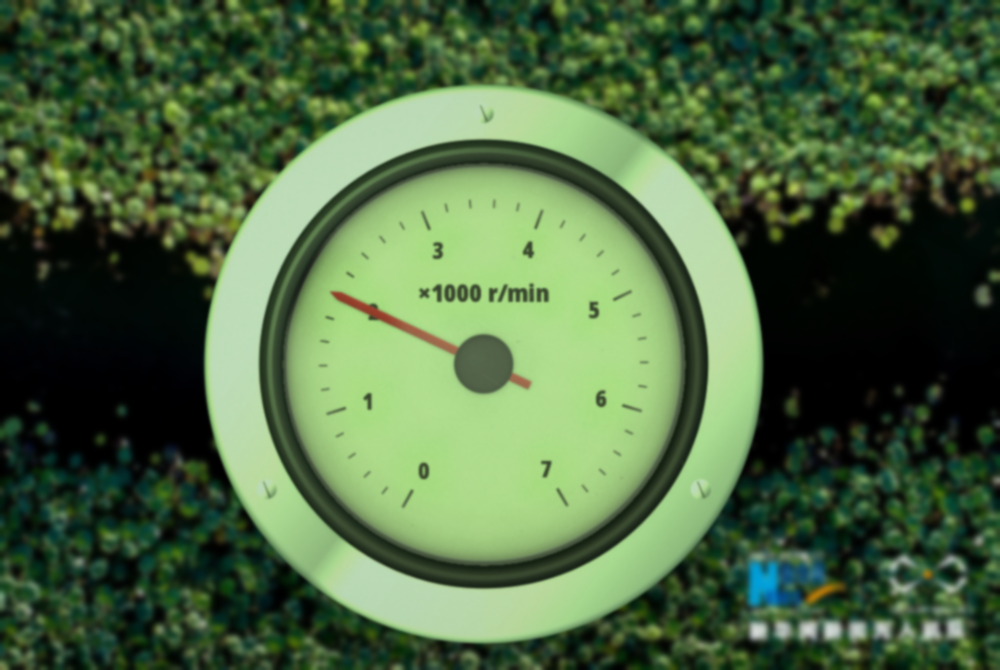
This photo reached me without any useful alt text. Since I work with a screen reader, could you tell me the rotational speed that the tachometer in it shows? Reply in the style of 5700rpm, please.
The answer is 2000rpm
